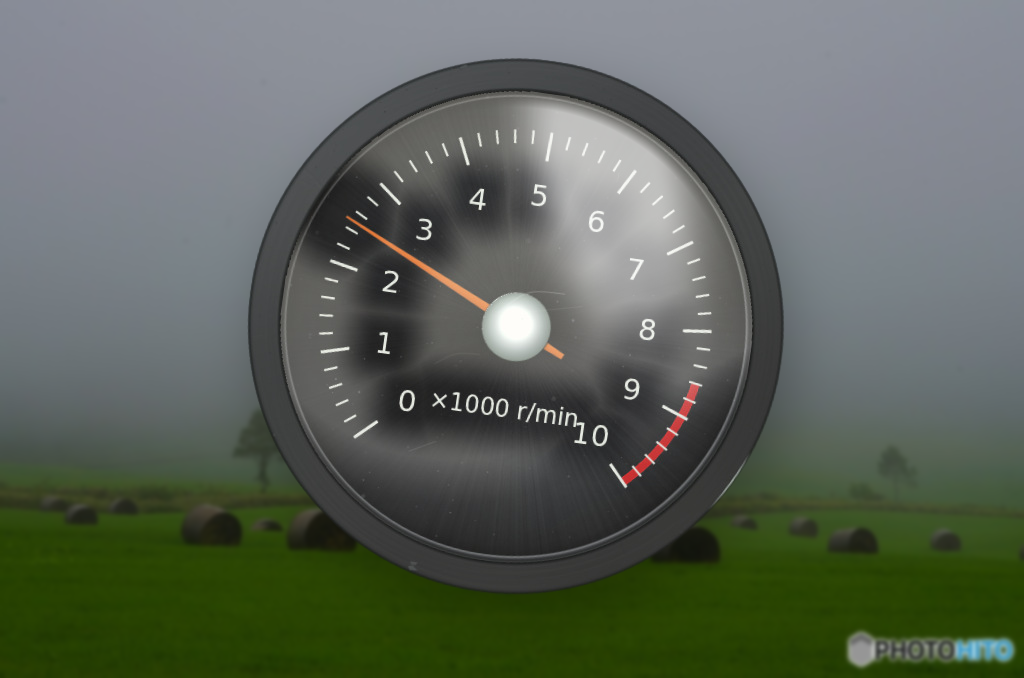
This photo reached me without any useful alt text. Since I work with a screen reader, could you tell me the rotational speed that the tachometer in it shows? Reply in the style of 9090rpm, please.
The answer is 2500rpm
